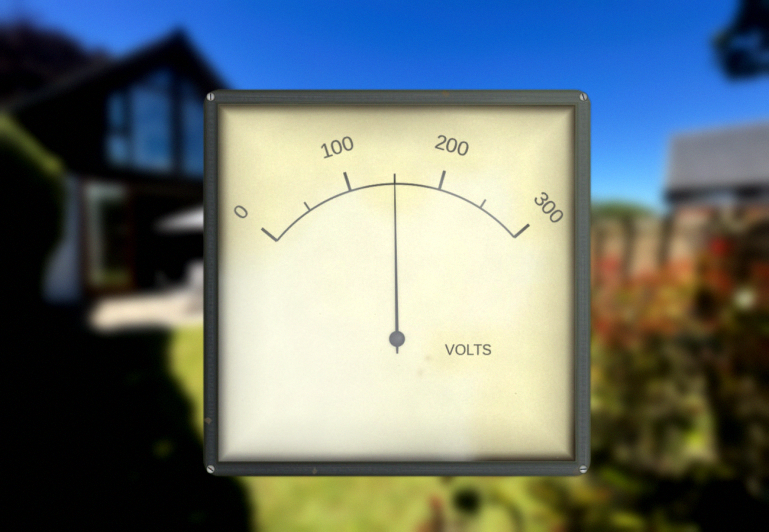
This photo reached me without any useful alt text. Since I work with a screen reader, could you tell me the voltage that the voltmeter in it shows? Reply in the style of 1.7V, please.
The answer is 150V
